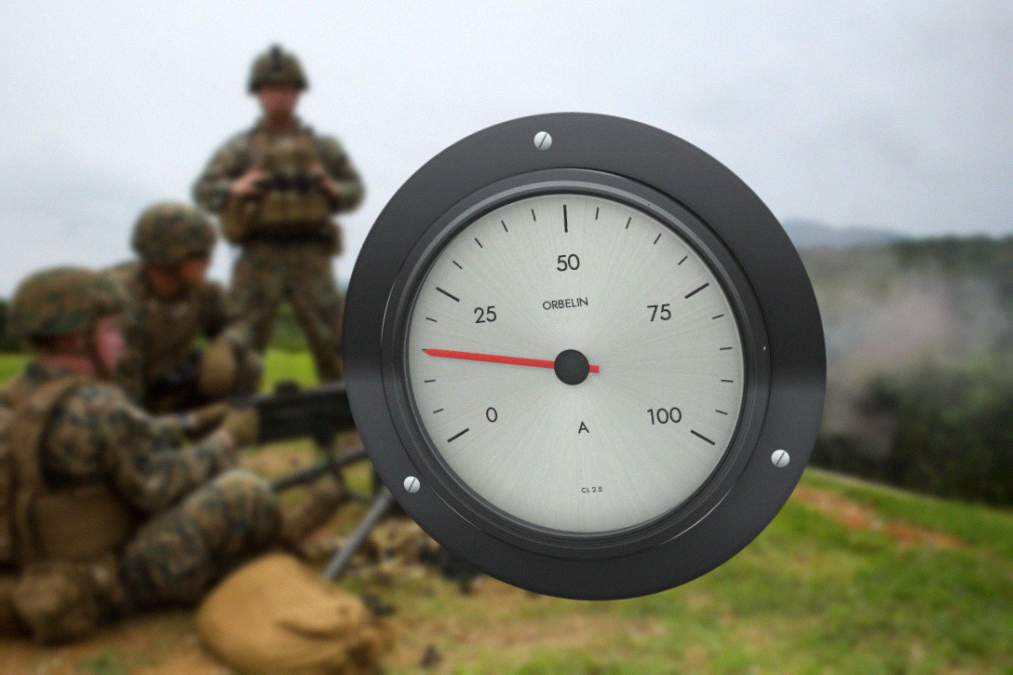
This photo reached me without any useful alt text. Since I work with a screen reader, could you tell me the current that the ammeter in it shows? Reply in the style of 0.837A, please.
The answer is 15A
